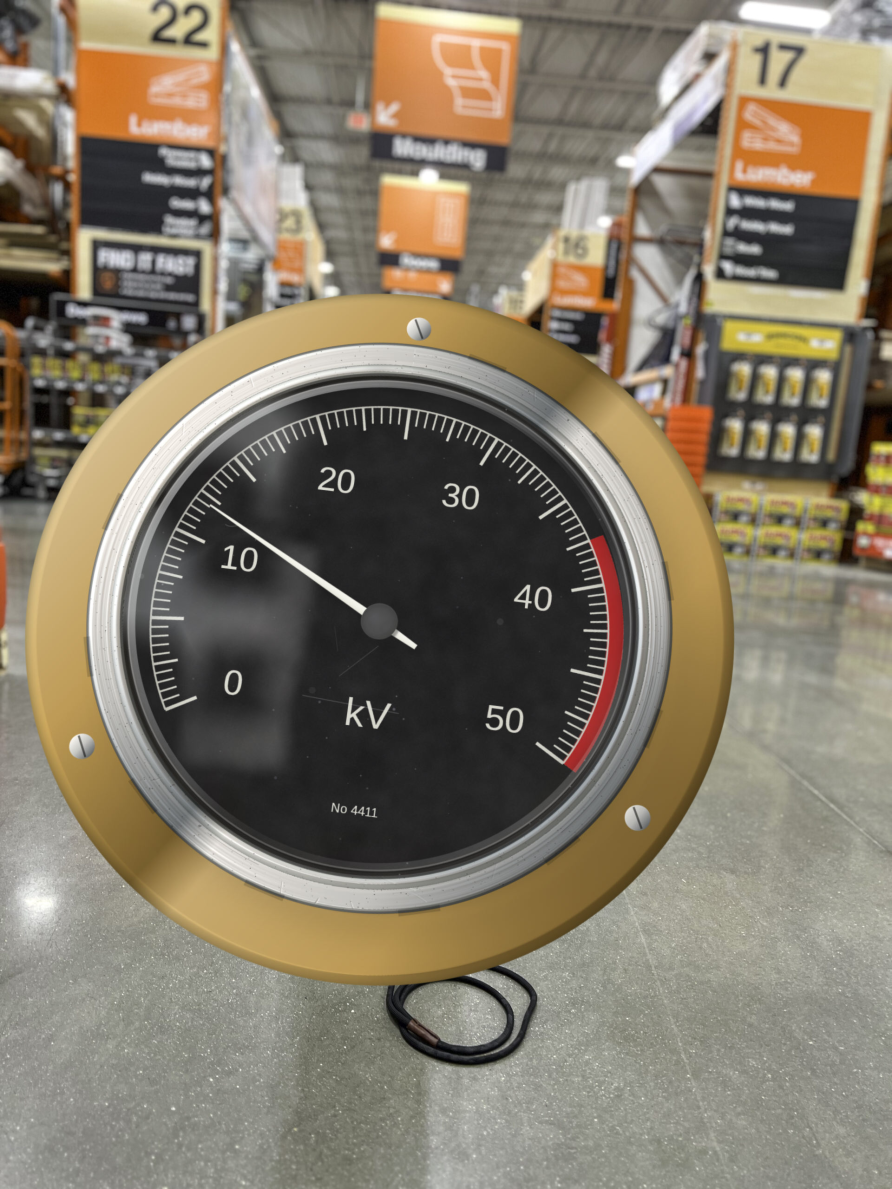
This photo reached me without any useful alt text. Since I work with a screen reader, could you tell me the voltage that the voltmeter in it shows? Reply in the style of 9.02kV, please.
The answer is 12kV
